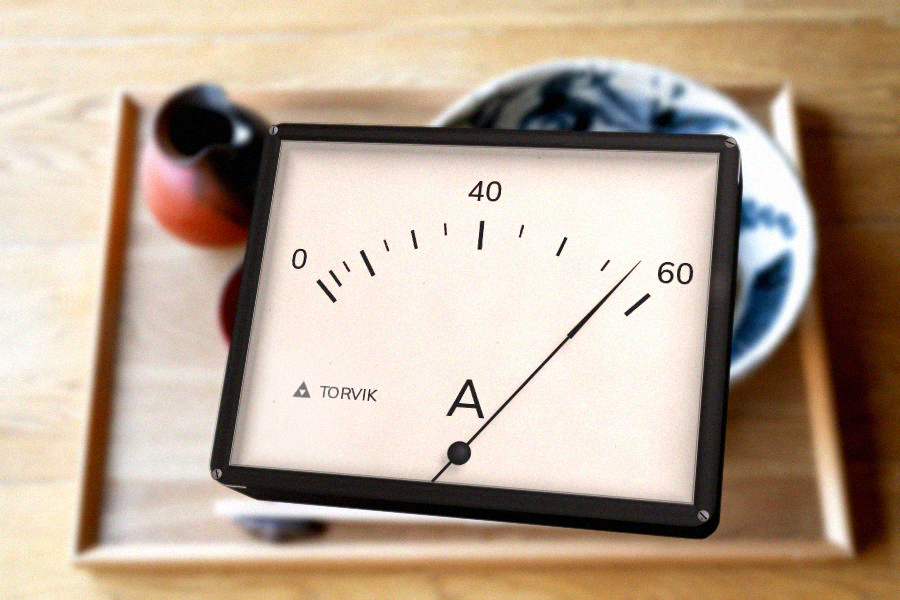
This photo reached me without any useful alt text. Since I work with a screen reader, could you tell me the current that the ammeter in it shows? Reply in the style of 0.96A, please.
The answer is 57.5A
